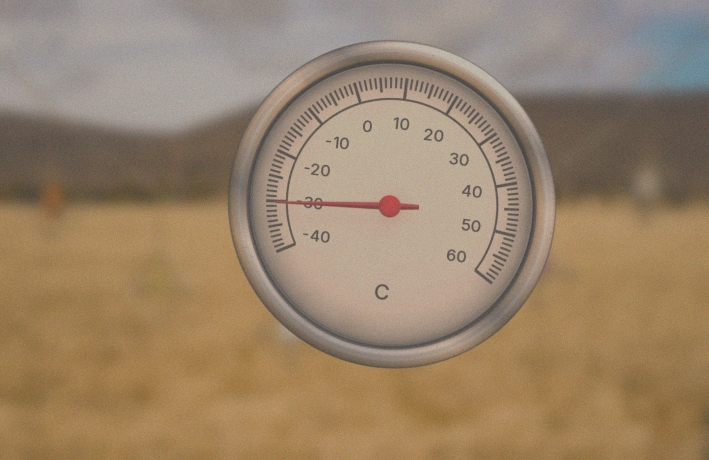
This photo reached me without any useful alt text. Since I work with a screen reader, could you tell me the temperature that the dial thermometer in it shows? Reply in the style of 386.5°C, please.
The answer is -30°C
